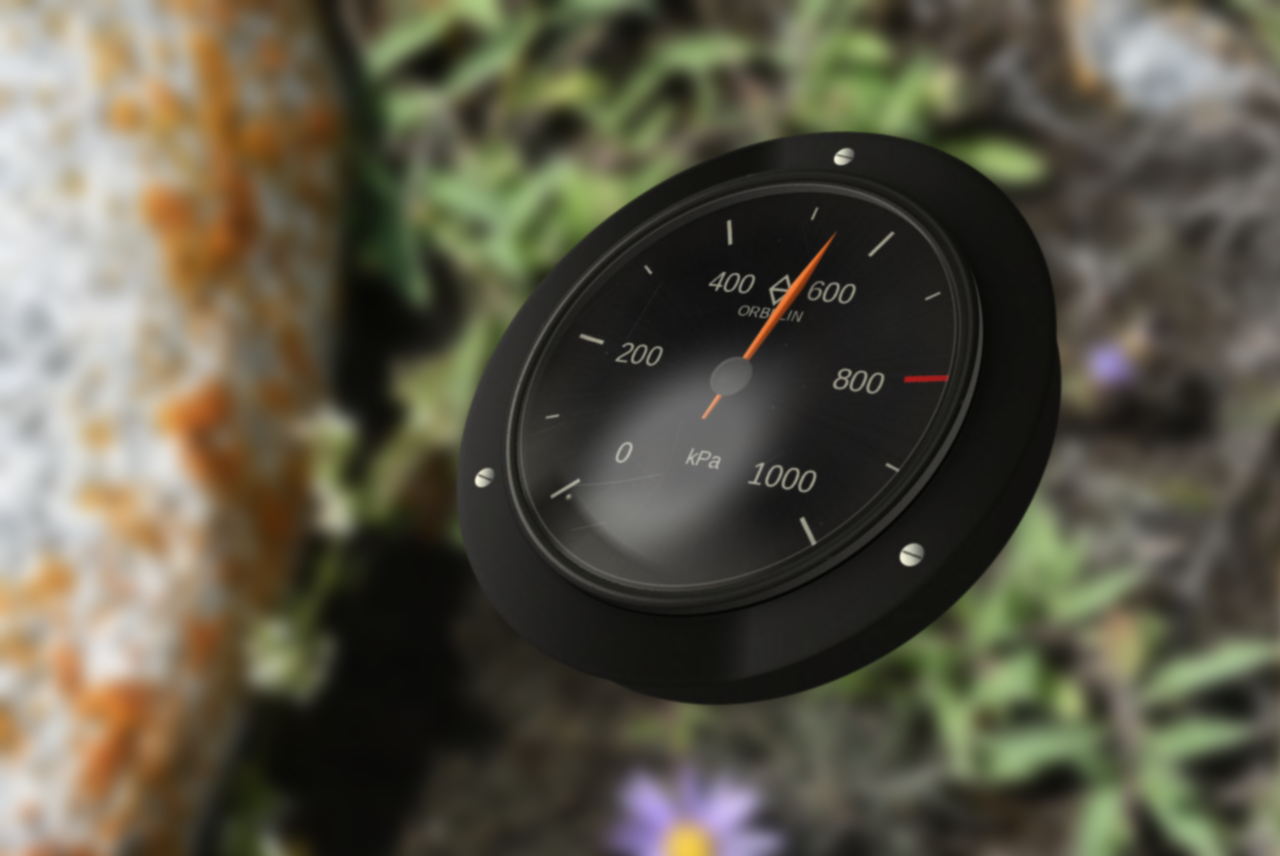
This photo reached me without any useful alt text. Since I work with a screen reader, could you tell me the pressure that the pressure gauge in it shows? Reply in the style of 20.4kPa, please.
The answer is 550kPa
